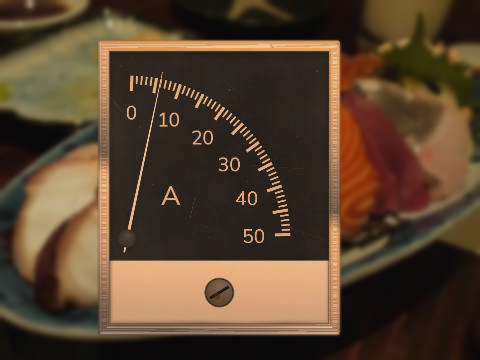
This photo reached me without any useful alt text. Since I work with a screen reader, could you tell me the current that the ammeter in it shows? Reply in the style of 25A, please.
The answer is 6A
